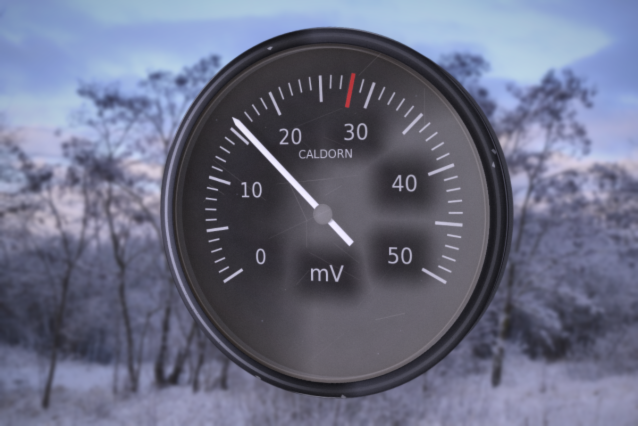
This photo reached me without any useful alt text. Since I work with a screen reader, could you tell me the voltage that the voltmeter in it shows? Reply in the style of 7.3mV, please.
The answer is 16mV
